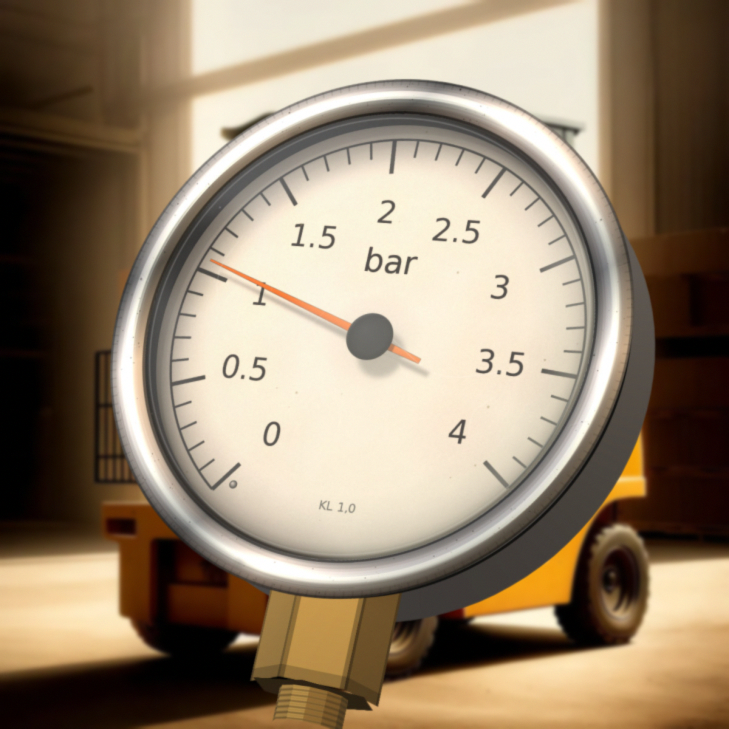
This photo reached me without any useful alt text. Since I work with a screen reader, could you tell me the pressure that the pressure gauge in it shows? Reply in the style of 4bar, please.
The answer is 1.05bar
